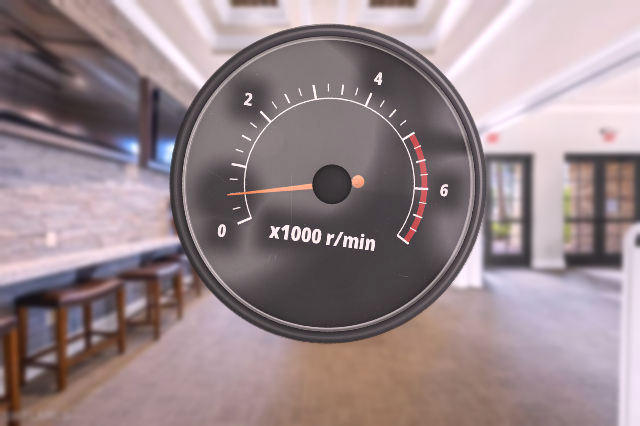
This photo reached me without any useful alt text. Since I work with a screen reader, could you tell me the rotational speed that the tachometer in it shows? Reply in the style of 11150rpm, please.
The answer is 500rpm
